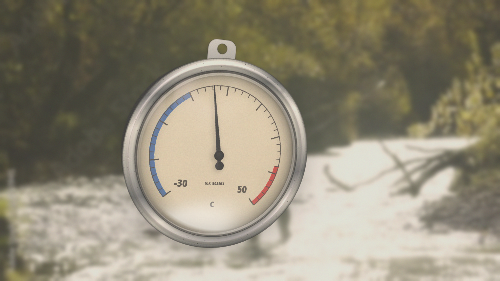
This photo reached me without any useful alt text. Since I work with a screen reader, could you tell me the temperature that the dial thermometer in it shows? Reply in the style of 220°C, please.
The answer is 6°C
